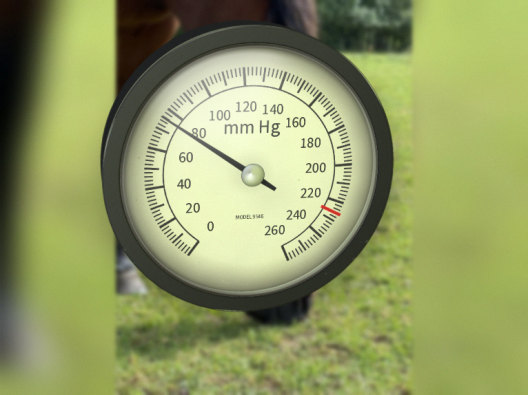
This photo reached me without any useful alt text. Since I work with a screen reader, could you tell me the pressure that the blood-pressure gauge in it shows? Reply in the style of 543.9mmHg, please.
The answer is 76mmHg
